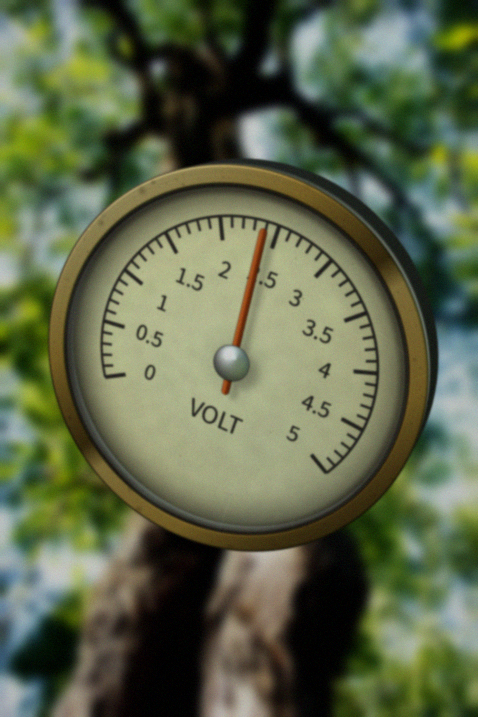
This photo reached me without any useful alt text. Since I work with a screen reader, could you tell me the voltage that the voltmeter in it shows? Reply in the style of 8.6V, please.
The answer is 2.4V
